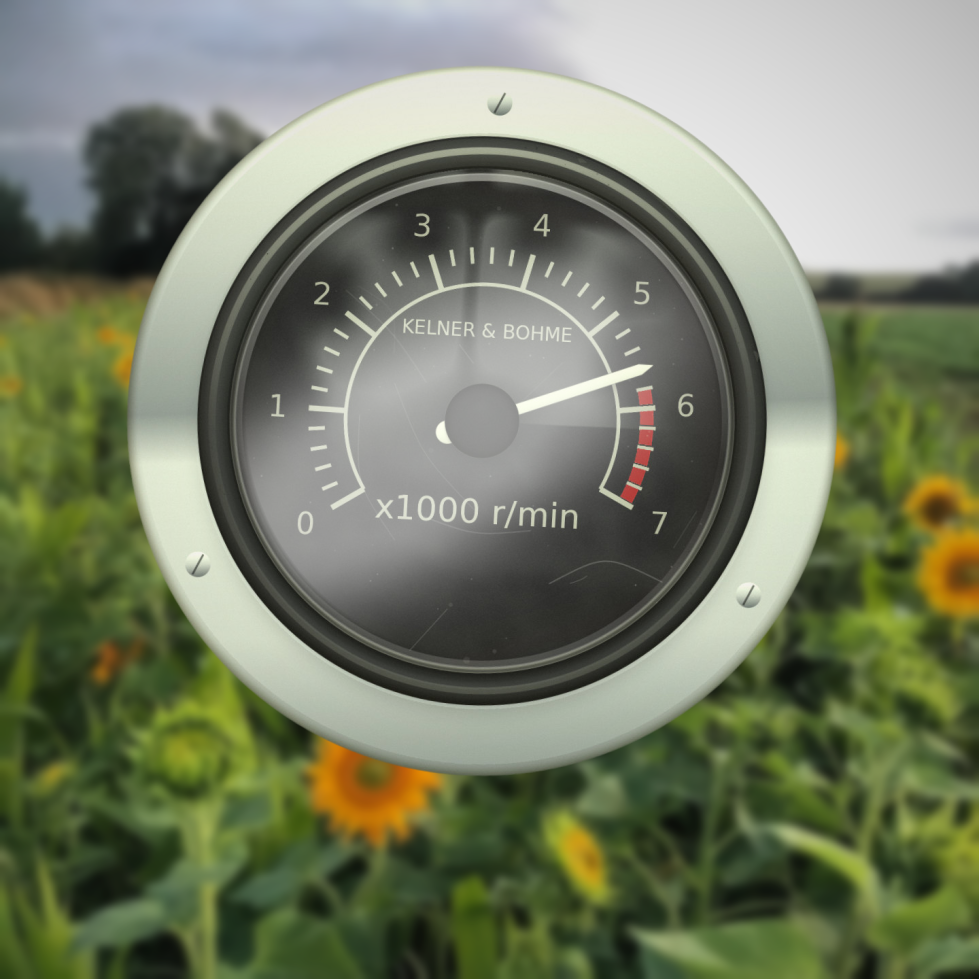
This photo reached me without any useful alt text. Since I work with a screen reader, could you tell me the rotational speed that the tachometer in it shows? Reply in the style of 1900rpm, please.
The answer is 5600rpm
